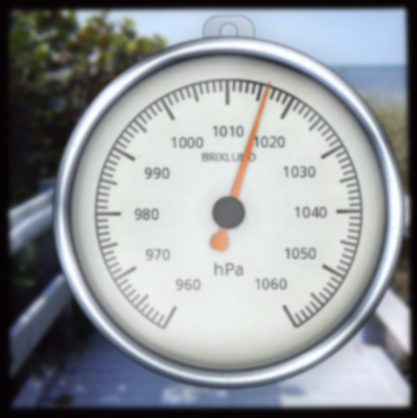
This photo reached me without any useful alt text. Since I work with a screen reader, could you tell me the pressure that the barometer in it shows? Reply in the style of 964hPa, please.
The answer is 1016hPa
